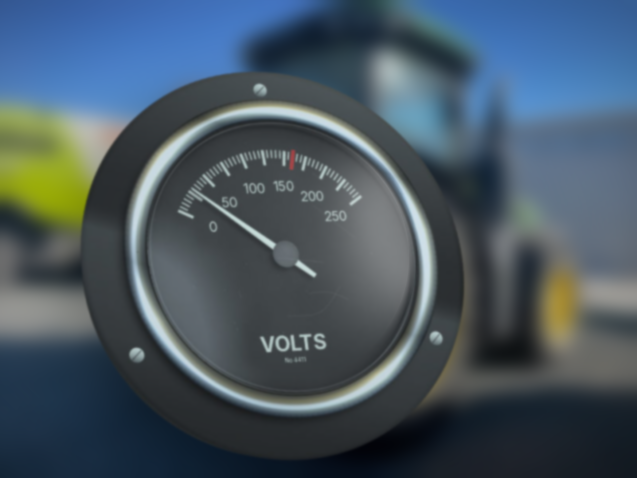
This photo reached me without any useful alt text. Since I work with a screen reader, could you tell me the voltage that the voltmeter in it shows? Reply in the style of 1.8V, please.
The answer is 25V
